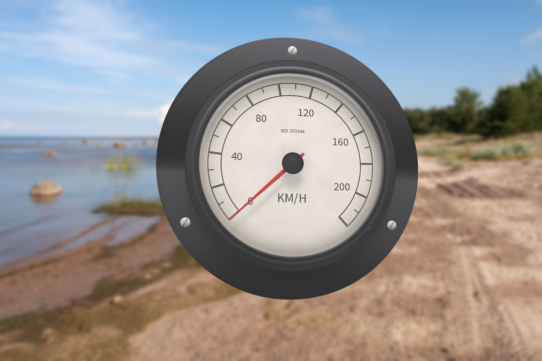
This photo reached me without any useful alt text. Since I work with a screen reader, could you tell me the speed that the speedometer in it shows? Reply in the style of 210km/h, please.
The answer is 0km/h
